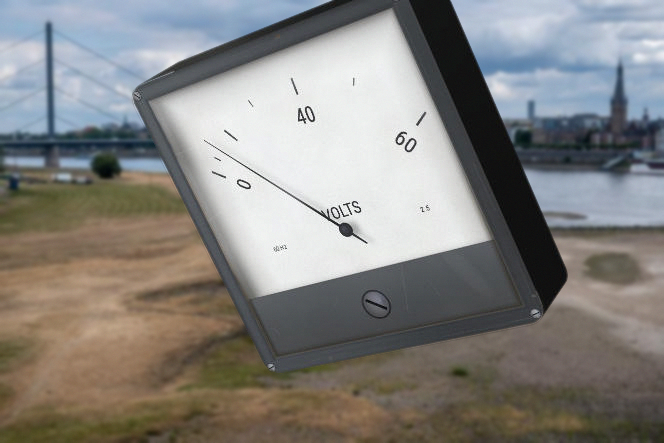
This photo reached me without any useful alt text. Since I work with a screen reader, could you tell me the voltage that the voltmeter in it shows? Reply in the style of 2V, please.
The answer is 15V
